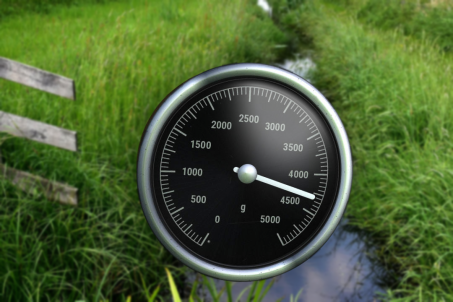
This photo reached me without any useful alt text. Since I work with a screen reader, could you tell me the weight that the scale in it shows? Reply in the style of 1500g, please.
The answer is 4300g
